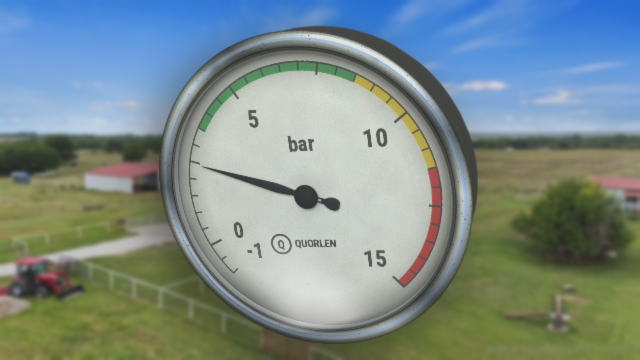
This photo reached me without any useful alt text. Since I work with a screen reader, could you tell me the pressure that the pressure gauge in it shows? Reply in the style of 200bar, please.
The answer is 2.5bar
